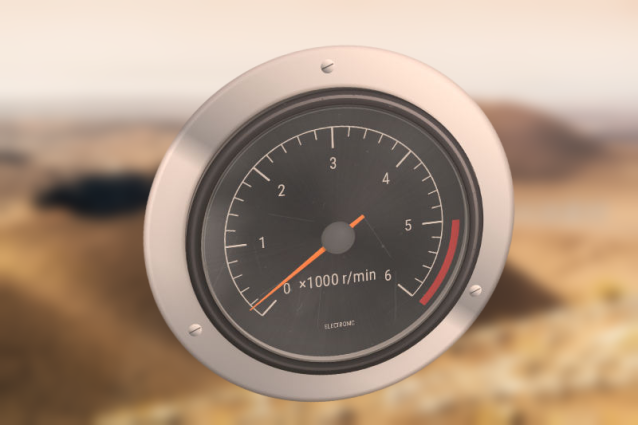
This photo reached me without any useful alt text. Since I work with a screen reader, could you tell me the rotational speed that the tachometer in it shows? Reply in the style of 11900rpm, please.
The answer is 200rpm
